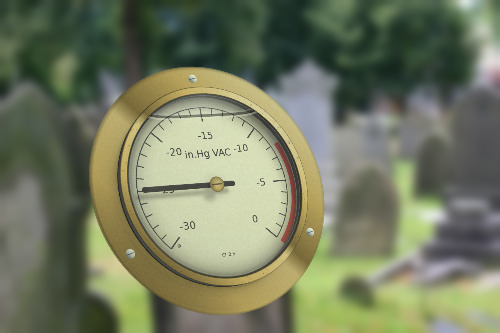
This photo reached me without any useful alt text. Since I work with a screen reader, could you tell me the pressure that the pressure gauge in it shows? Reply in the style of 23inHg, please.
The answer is -25inHg
